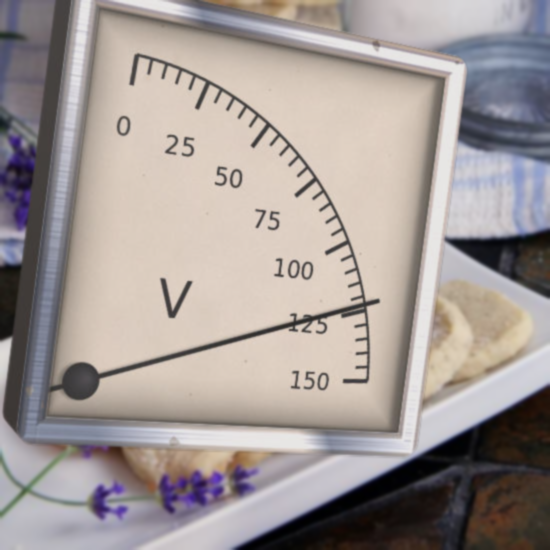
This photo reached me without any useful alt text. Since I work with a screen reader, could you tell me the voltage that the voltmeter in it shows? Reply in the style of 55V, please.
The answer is 122.5V
